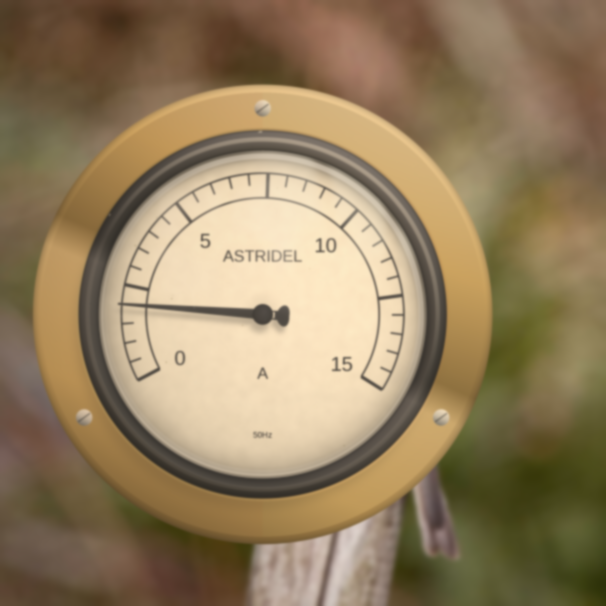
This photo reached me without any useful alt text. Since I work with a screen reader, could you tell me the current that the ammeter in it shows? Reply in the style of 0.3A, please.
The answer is 2A
